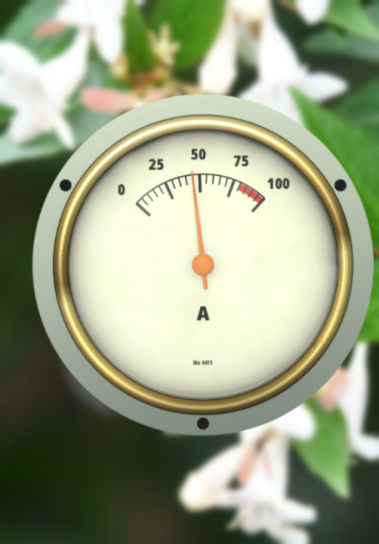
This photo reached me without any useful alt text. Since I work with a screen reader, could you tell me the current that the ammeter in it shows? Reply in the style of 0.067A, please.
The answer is 45A
